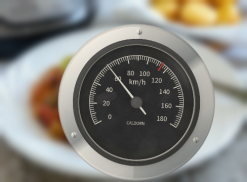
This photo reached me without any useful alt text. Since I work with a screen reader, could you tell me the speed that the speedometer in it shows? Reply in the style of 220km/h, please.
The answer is 60km/h
